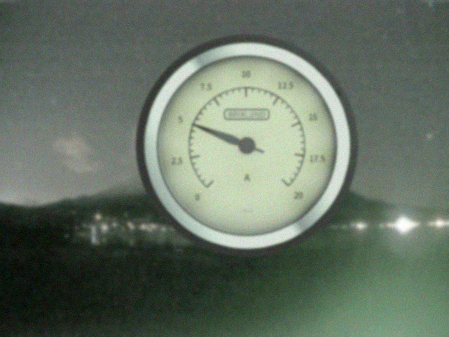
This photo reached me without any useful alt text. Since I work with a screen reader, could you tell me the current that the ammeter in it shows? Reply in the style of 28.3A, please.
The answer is 5A
